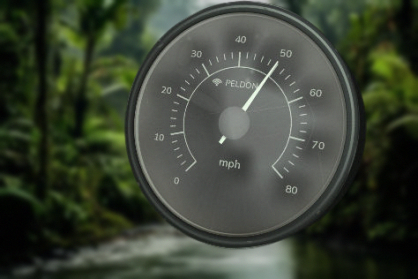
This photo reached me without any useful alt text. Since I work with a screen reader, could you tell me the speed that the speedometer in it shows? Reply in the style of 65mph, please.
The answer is 50mph
